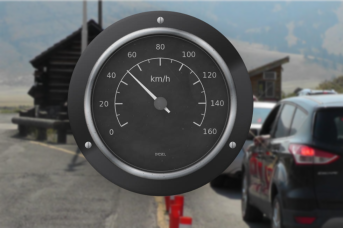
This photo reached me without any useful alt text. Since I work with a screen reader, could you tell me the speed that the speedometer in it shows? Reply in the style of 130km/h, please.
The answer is 50km/h
